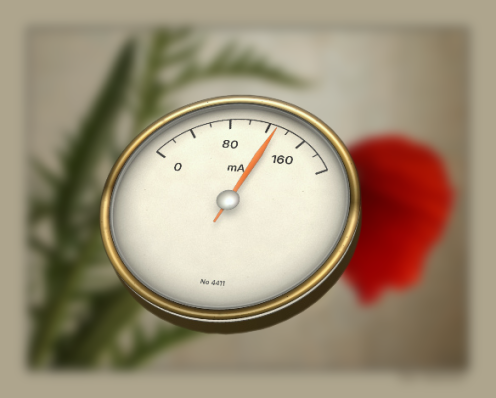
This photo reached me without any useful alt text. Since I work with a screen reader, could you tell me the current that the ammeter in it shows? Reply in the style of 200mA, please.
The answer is 130mA
